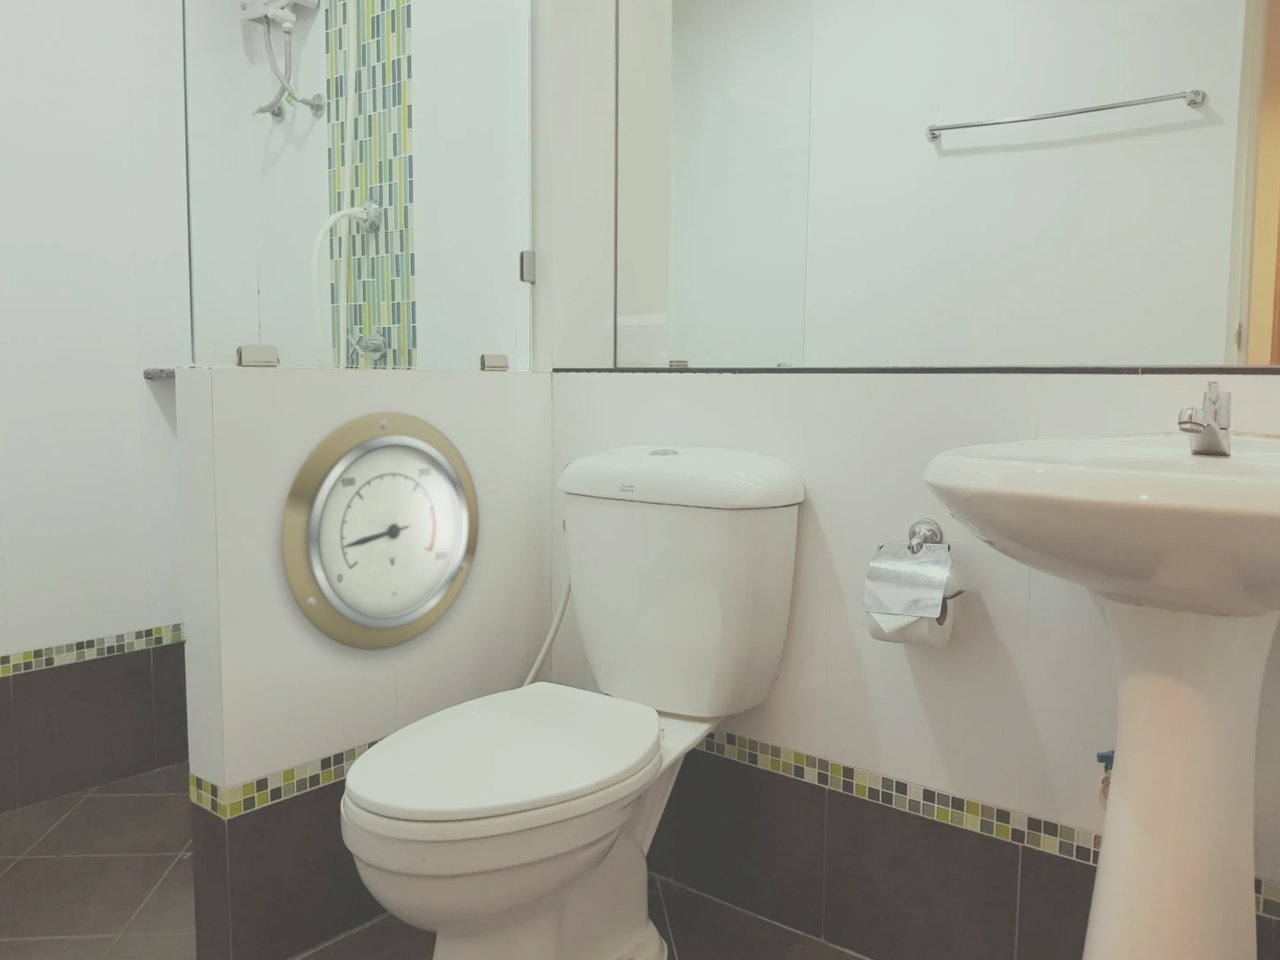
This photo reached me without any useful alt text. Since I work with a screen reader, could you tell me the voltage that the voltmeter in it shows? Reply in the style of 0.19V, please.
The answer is 30V
